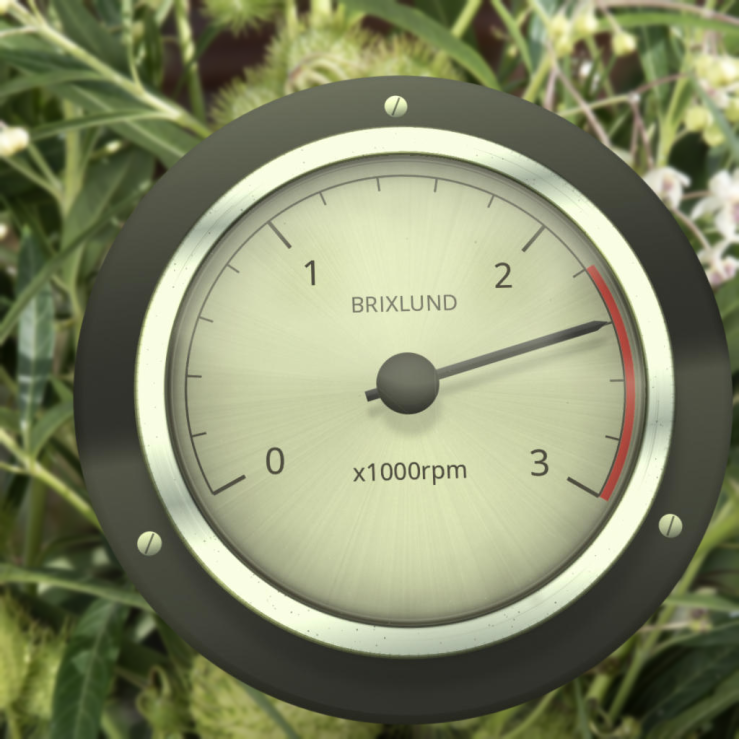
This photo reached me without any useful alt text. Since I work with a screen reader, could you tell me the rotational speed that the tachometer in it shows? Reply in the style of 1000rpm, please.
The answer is 2400rpm
